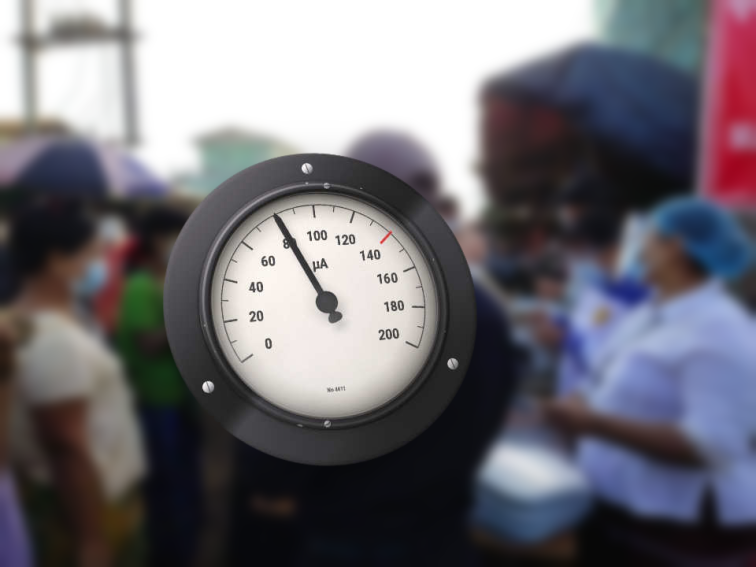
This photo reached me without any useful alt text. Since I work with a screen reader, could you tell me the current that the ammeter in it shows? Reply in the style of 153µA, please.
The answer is 80µA
